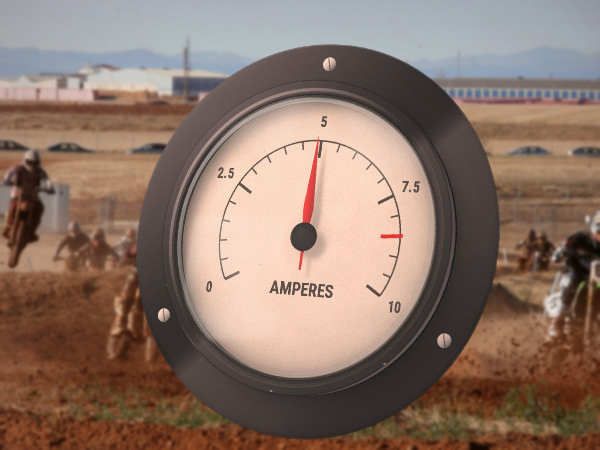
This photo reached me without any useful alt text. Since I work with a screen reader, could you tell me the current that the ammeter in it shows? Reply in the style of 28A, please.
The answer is 5A
